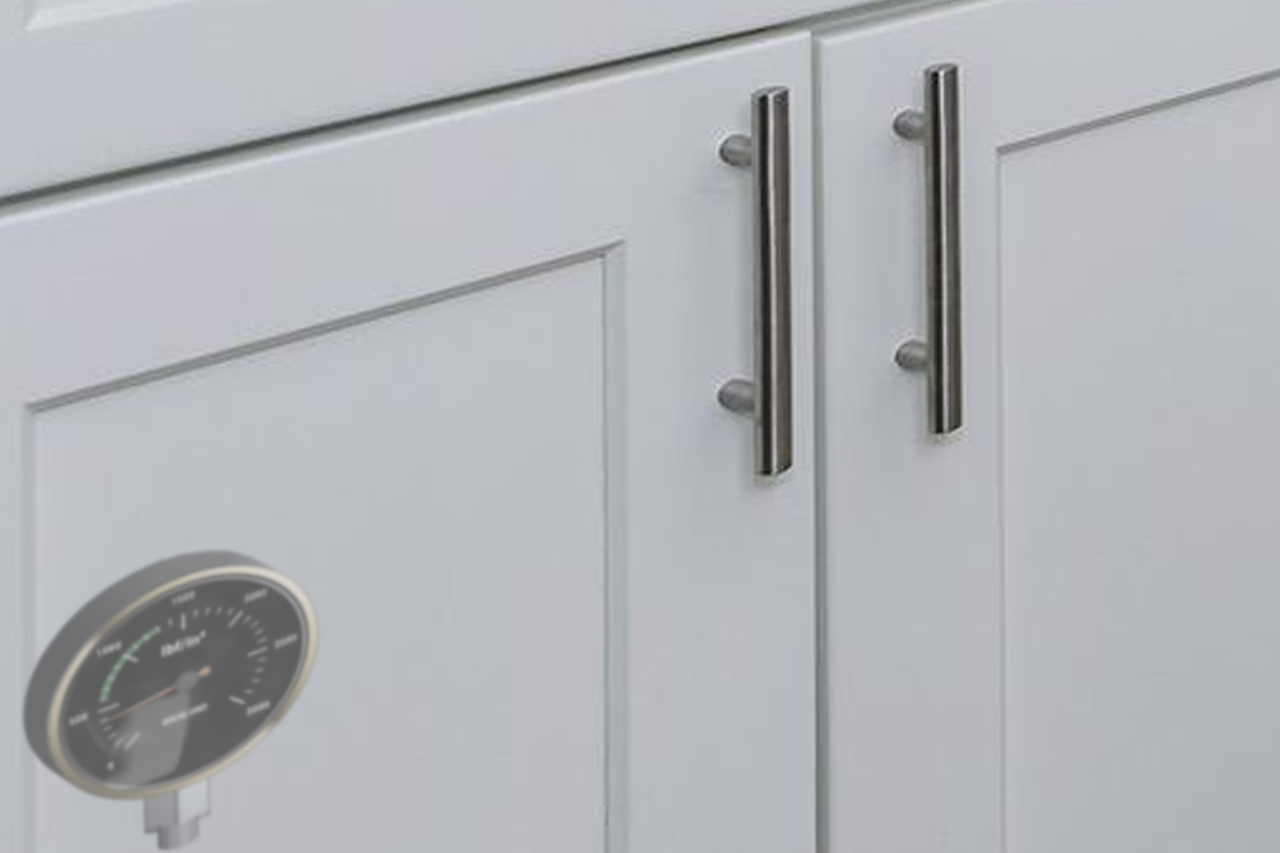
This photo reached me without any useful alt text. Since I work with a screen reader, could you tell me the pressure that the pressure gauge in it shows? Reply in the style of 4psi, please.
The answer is 400psi
